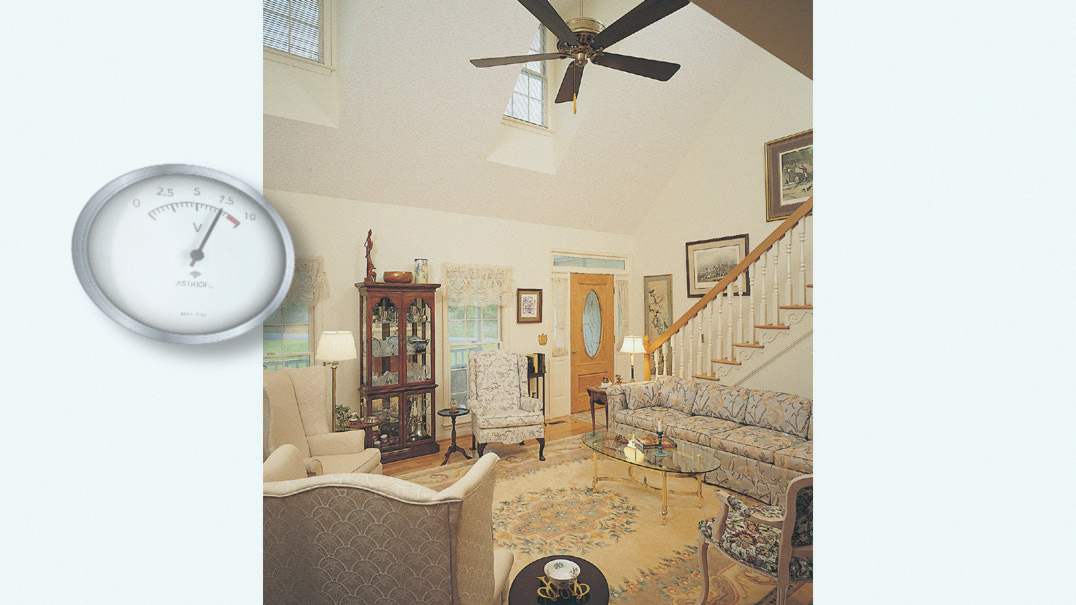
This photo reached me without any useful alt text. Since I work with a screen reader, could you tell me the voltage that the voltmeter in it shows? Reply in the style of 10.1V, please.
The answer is 7.5V
